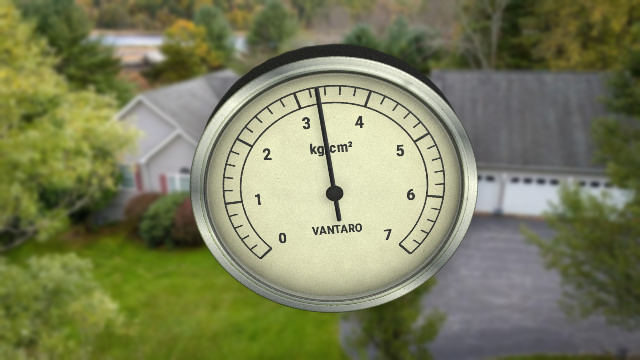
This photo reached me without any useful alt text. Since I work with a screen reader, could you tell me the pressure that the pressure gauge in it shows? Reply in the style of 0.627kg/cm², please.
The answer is 3.3kg/cm²
